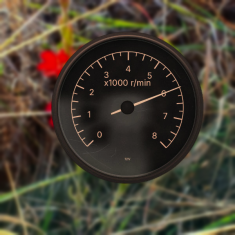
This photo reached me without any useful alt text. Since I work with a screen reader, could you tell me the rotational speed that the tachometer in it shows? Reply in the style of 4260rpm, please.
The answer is 6000rpm
